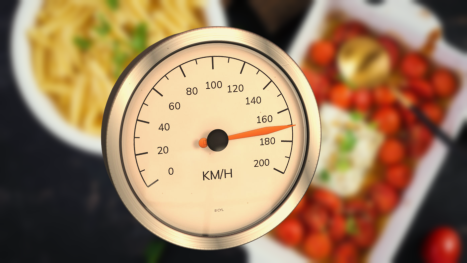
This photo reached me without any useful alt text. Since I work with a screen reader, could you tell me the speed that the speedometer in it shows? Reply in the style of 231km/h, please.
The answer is 170km/h
